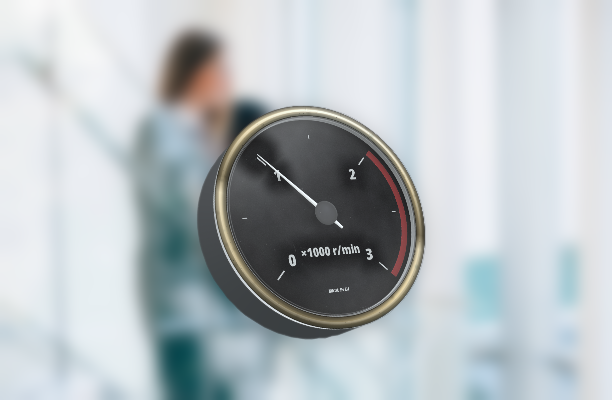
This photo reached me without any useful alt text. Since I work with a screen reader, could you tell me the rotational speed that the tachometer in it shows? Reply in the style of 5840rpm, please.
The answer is 1000rpm
